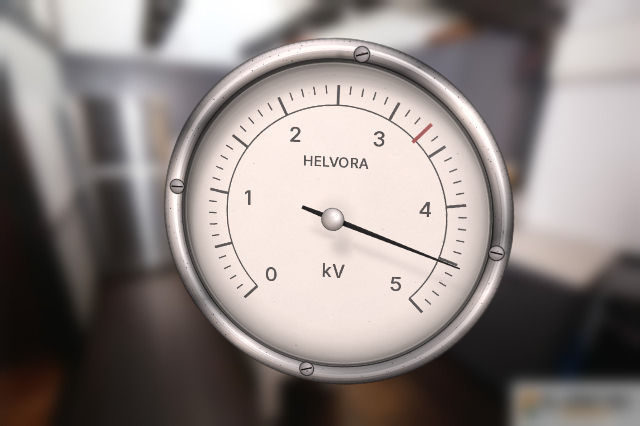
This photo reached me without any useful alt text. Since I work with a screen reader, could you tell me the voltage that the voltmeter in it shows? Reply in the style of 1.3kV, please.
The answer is 4.5kV
